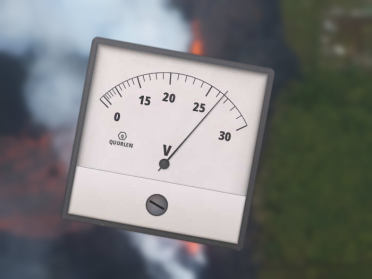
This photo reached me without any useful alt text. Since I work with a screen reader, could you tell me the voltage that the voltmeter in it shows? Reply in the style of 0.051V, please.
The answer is 26.5V
